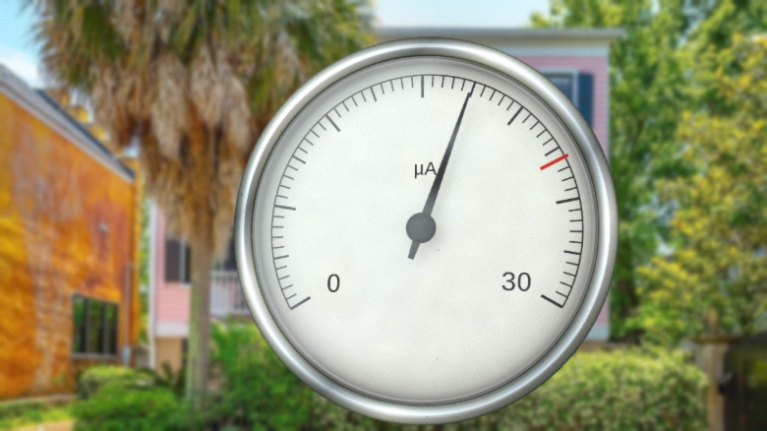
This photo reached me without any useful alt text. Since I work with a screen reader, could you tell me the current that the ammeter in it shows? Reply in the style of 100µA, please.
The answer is 17.5µA
